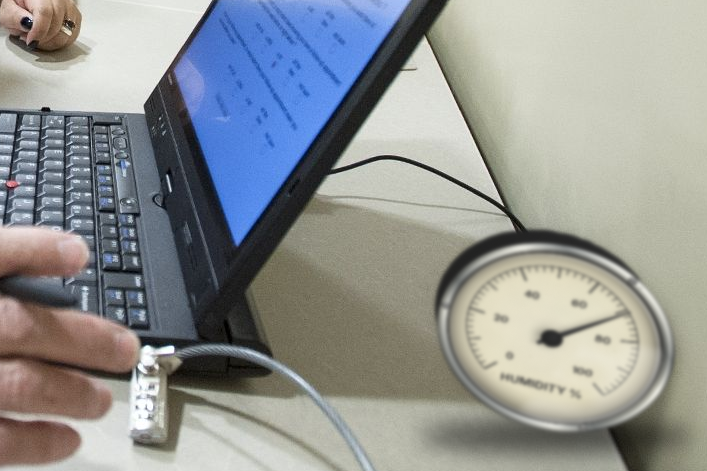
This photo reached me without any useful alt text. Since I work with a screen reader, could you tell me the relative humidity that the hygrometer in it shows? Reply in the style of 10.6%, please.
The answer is 70%
